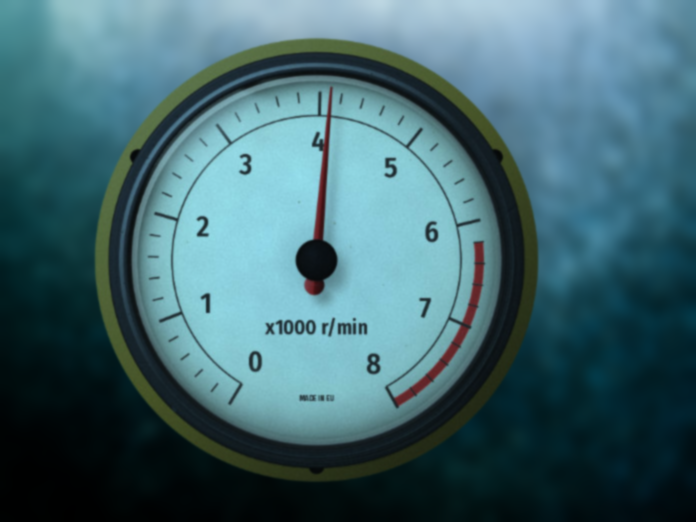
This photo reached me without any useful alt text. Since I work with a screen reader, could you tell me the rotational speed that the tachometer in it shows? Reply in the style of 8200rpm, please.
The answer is 4100rpm
